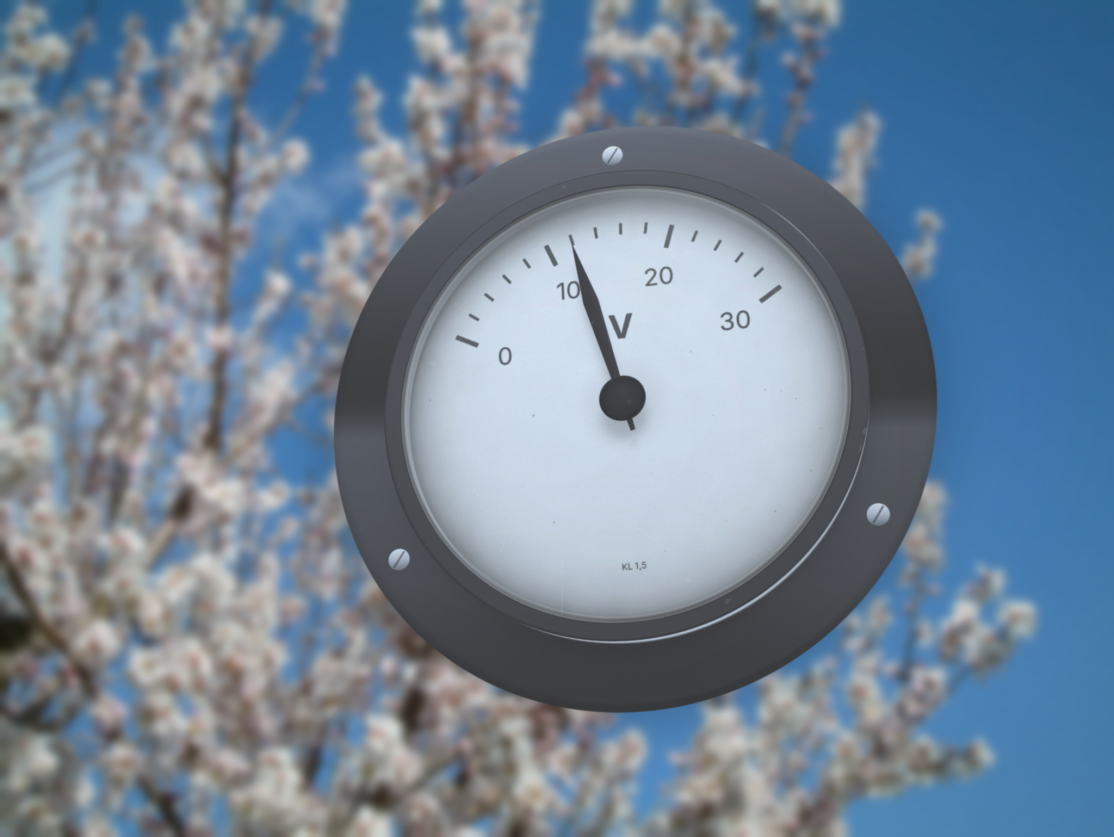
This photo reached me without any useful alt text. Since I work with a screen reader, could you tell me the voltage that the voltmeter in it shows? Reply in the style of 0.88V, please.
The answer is 12V
